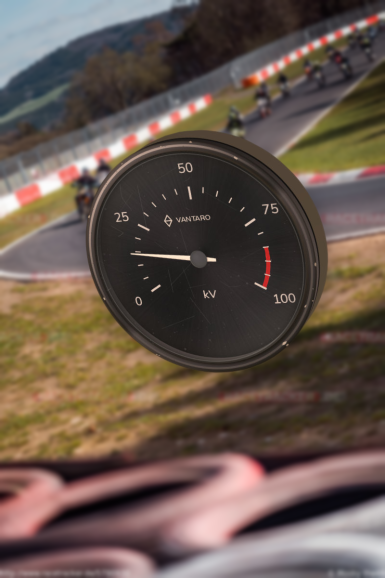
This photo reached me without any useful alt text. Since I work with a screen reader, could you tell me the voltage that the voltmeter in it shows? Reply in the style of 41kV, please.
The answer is 15kV
